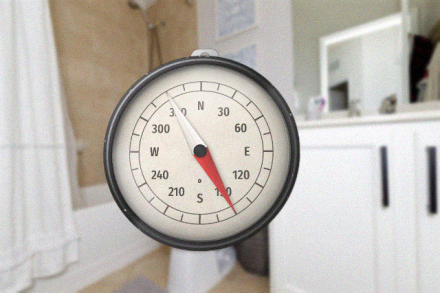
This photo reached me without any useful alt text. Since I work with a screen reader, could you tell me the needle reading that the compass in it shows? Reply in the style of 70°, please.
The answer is 150°
